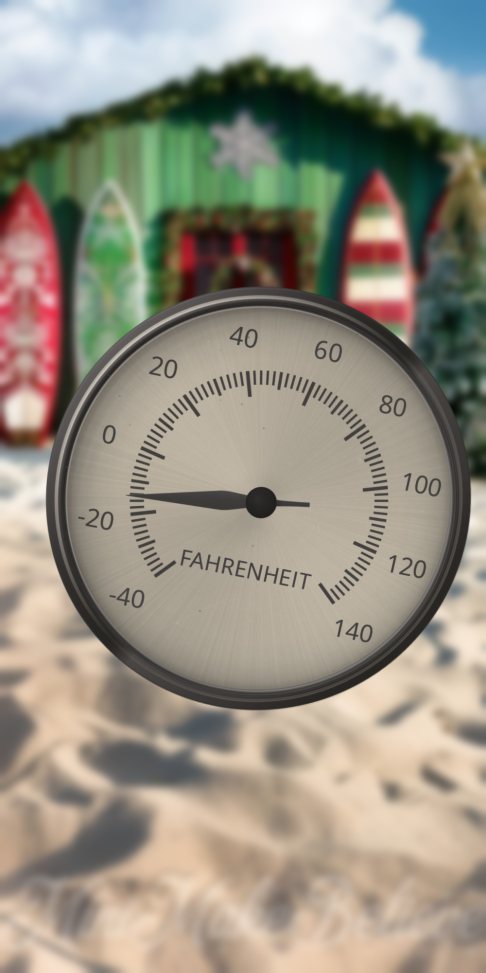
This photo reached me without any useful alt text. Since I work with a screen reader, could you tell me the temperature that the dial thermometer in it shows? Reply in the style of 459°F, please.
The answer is -14°F
